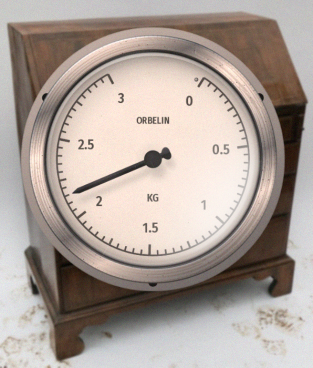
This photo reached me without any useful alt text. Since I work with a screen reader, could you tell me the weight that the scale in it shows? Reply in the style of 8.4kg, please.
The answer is 2.15kg
